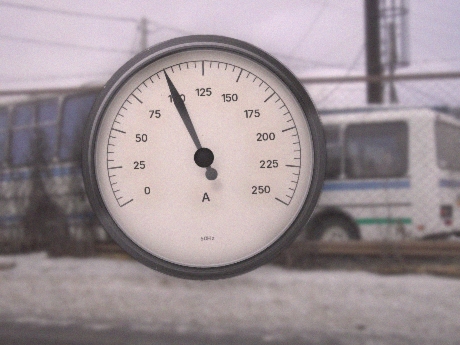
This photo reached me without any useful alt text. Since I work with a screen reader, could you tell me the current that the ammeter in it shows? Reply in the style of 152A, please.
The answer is 100A
